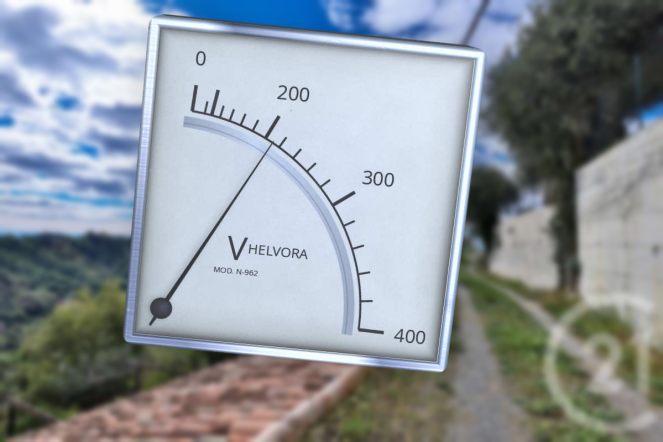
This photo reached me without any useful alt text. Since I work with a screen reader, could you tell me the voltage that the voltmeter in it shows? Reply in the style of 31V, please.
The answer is 210V
